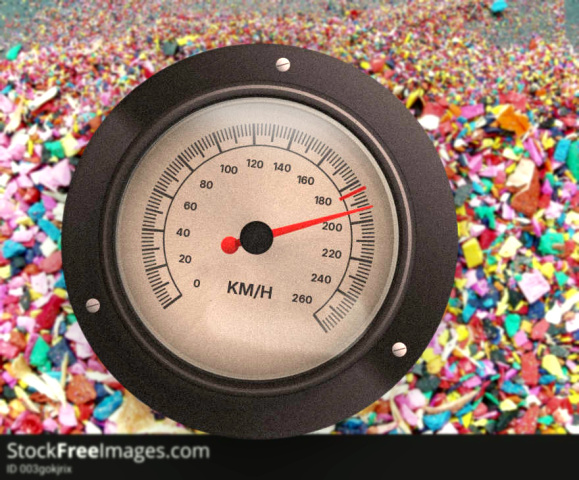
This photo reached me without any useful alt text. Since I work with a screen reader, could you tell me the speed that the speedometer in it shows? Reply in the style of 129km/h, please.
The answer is 194km/h
